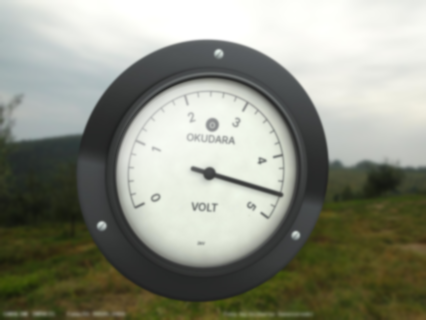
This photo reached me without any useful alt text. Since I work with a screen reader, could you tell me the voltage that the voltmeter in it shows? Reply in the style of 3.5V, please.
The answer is 4.6V
